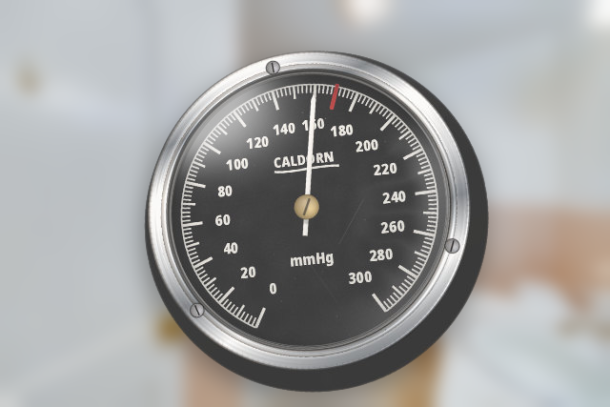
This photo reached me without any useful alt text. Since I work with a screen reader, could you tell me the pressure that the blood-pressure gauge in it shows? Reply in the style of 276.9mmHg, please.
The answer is 160mmHg
